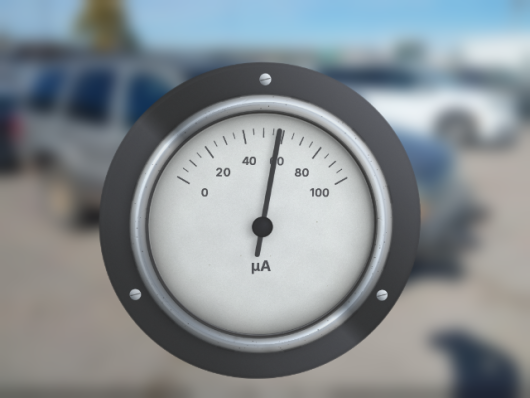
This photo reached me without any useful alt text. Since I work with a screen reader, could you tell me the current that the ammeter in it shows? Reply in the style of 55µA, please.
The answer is 57.5µA
